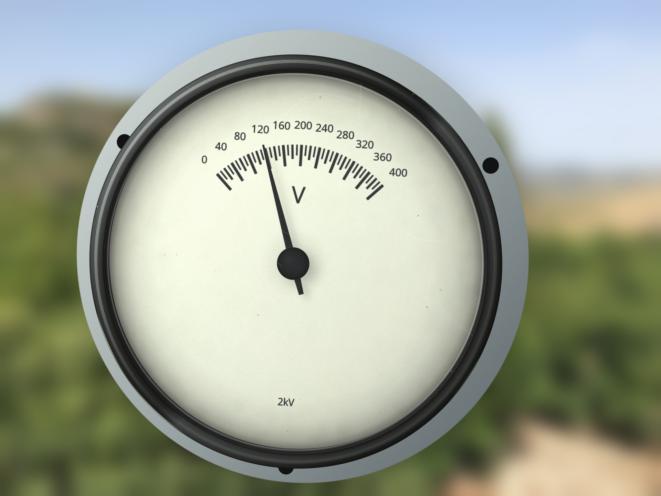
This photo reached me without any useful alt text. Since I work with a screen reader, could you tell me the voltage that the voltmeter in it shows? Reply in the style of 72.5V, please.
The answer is 120V
